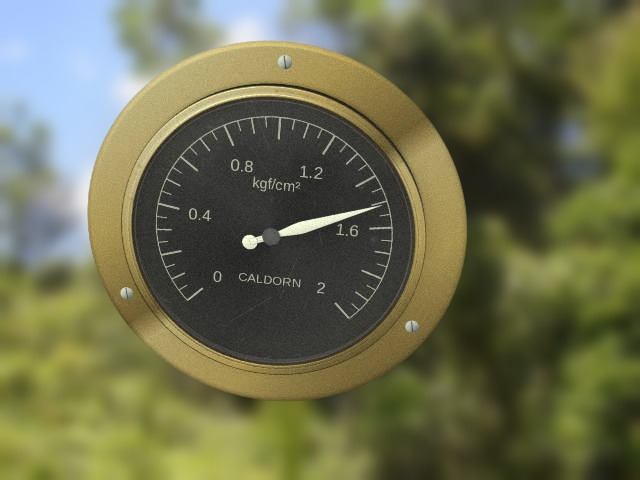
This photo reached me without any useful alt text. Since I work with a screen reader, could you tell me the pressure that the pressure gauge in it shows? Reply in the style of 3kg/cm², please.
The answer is 1.5kg/cm²
